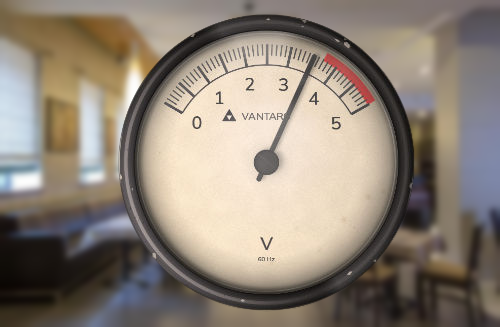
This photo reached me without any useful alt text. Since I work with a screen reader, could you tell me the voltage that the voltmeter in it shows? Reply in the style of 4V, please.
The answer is 3.5V
